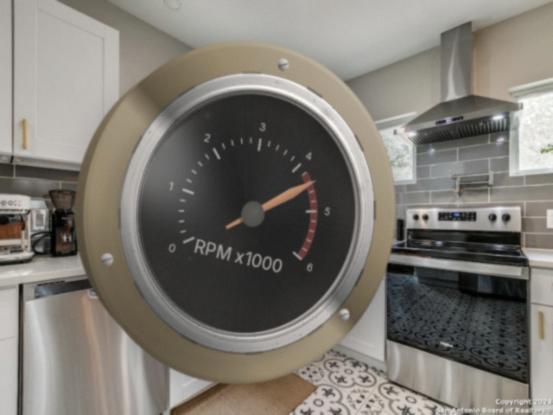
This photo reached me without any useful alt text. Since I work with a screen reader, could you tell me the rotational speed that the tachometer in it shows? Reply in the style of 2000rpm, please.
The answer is 4400rpm
